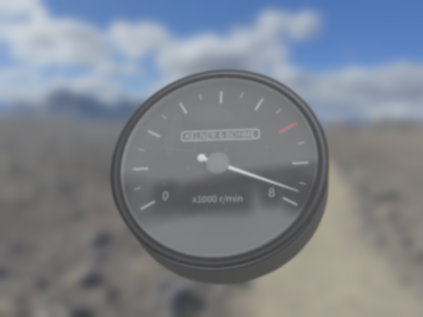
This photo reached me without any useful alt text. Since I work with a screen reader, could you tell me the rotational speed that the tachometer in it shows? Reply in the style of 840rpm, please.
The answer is 7750rpm
